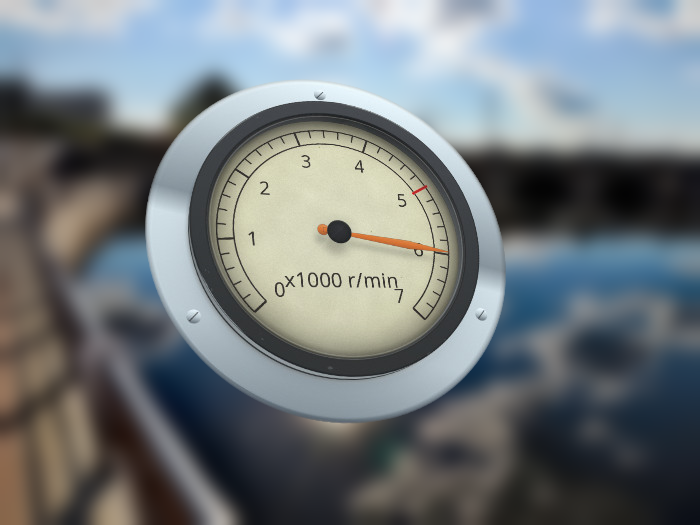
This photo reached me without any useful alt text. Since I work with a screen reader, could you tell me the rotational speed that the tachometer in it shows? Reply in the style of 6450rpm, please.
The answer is 6000rpm
